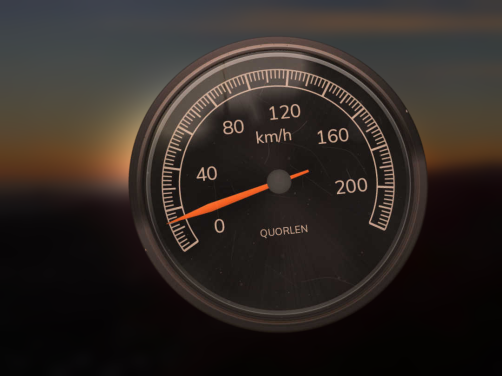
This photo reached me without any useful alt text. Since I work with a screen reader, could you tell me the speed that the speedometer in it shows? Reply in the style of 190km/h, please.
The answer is 14km/h
